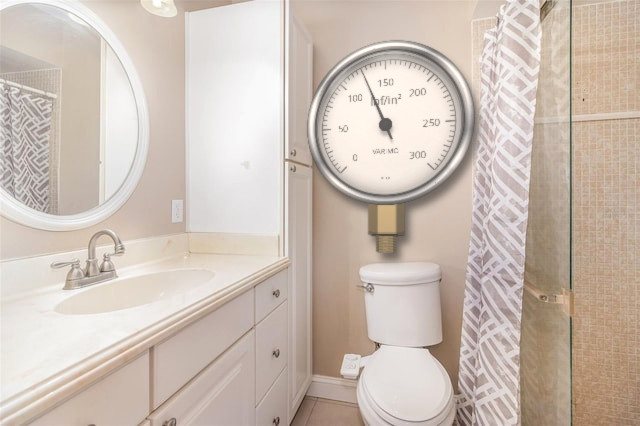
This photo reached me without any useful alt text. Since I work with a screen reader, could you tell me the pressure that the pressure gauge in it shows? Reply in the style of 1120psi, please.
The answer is 125psi
